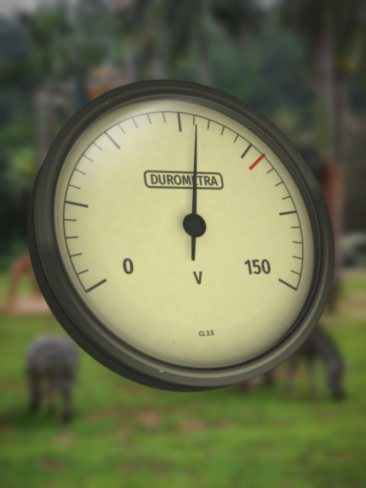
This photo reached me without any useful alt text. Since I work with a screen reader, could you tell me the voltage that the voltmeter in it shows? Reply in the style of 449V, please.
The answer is 80V
